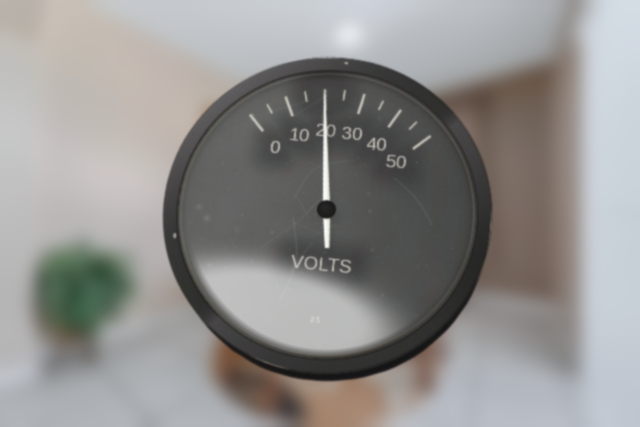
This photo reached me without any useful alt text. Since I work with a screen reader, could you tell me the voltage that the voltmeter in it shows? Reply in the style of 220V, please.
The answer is 20V
